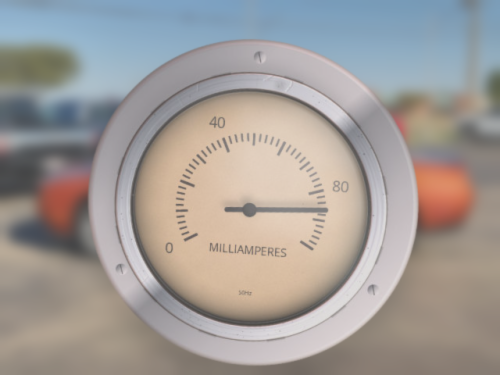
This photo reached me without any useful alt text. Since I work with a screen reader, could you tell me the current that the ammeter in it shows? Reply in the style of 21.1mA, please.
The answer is 86mA
